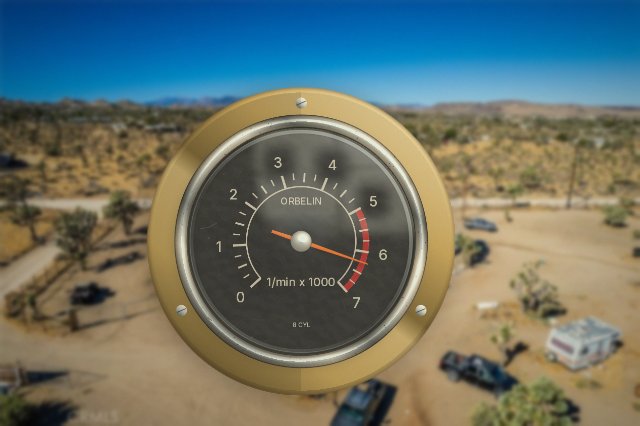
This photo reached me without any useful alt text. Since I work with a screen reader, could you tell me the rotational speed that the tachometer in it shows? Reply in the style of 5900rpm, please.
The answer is 6250rpm
